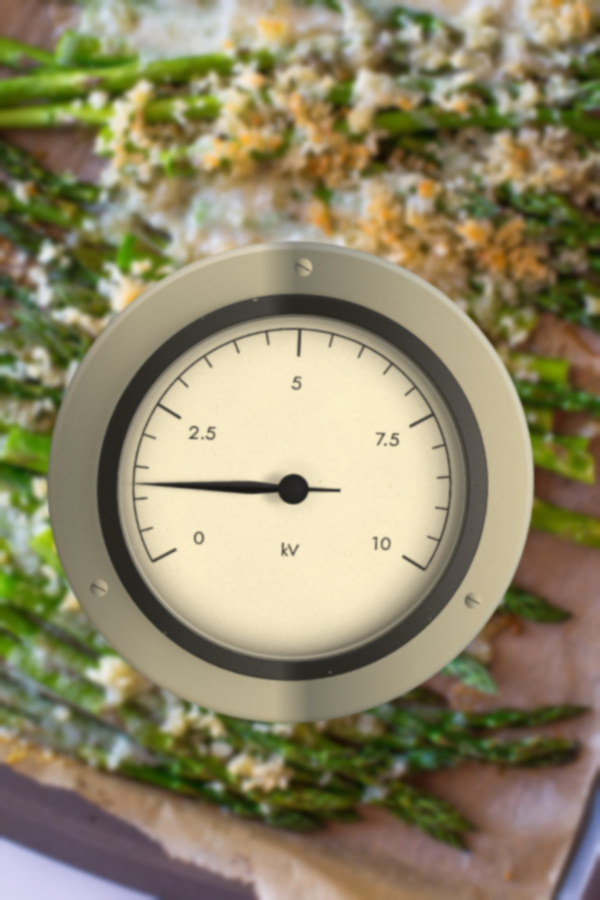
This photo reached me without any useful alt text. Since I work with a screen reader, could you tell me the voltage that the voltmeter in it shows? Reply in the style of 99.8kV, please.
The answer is 1.25kV
